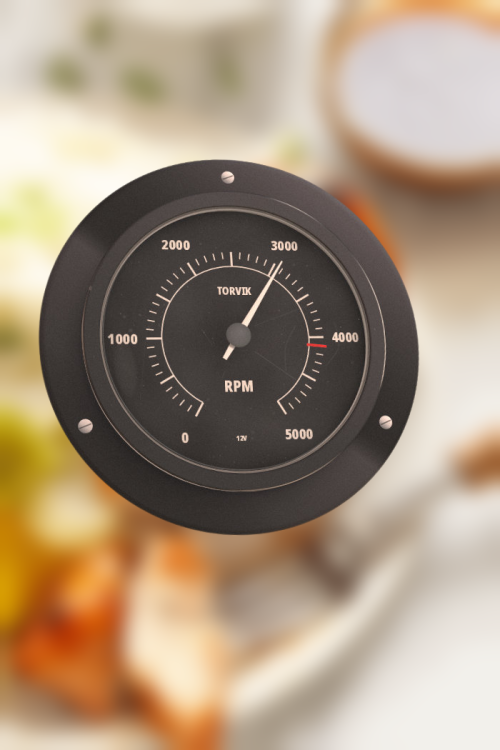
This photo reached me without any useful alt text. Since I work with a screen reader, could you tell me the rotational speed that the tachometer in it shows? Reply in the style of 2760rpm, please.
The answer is 3050rpm
